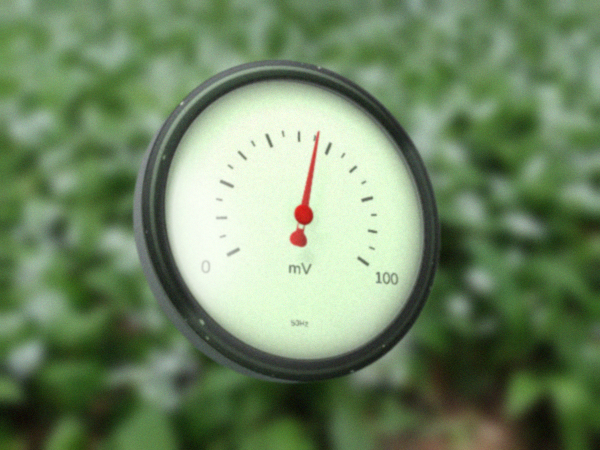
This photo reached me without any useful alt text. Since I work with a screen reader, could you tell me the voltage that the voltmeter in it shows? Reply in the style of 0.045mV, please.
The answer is 55mV
